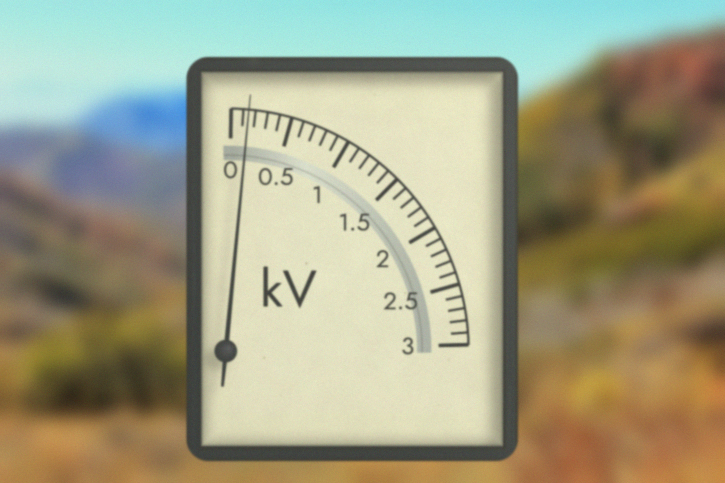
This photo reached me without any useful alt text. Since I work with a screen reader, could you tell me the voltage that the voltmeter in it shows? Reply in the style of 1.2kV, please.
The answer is 0.15kV
